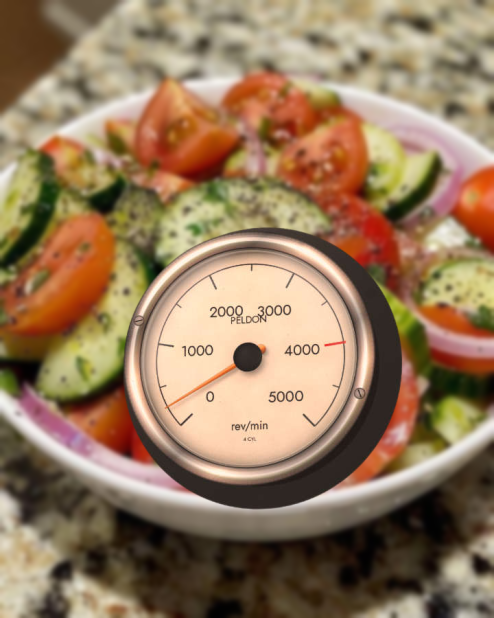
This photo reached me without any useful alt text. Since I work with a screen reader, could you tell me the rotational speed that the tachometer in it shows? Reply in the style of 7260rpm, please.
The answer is 250rpm
